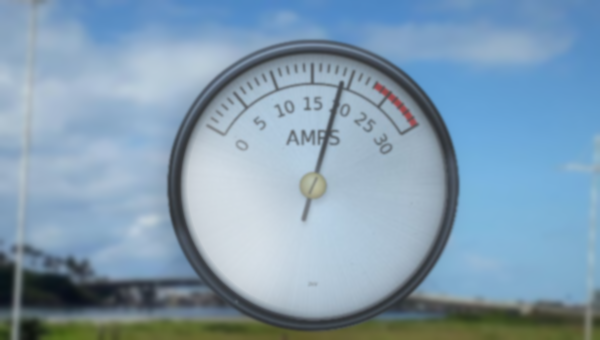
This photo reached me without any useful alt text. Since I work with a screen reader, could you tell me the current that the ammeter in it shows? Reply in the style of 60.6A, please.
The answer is 19A
